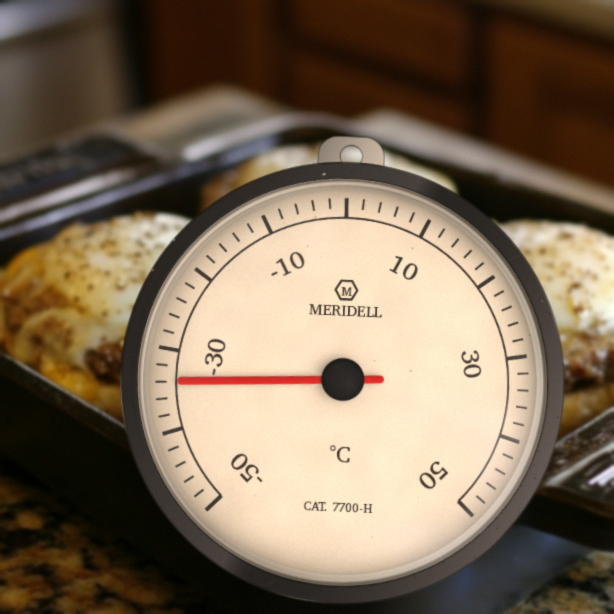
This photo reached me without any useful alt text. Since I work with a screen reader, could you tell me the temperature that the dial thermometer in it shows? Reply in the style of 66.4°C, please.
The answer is -34°C
